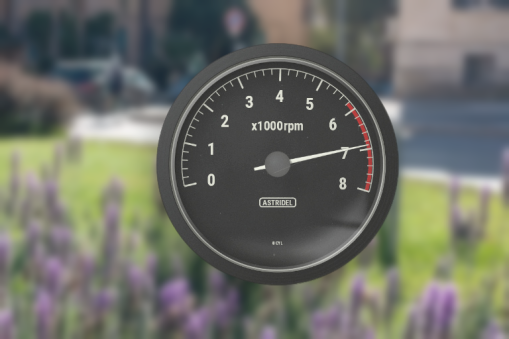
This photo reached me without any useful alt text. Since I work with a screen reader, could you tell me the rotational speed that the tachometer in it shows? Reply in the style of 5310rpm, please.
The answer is 6900rpm
